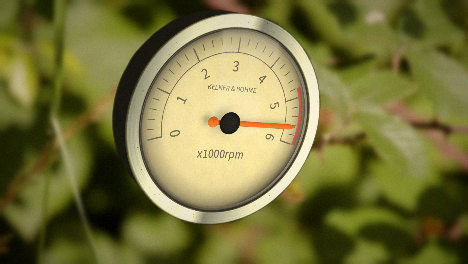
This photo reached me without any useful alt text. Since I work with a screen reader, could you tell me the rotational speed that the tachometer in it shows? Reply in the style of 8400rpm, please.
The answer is 5600rpm
